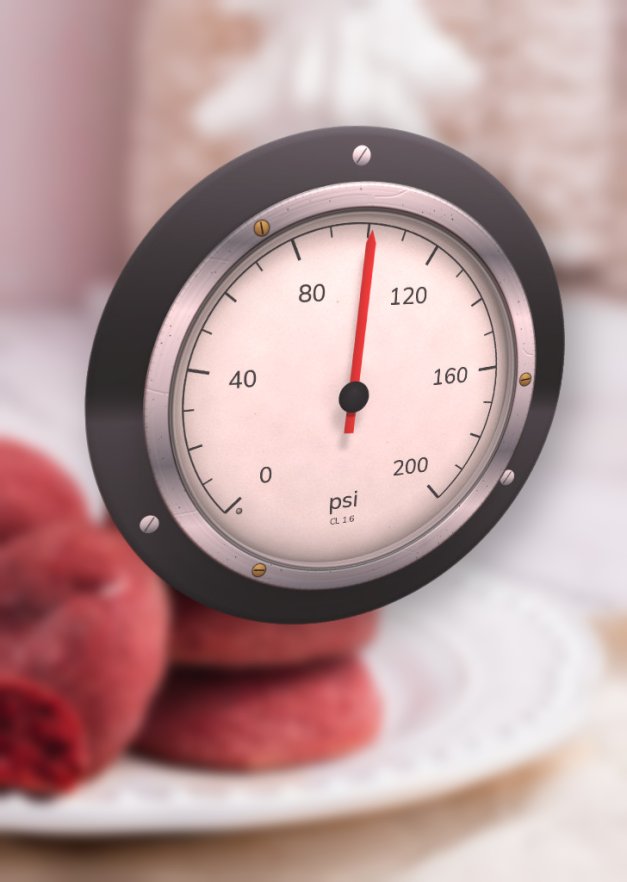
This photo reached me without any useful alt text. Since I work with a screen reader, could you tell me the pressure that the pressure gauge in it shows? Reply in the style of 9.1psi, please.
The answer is 100psi
